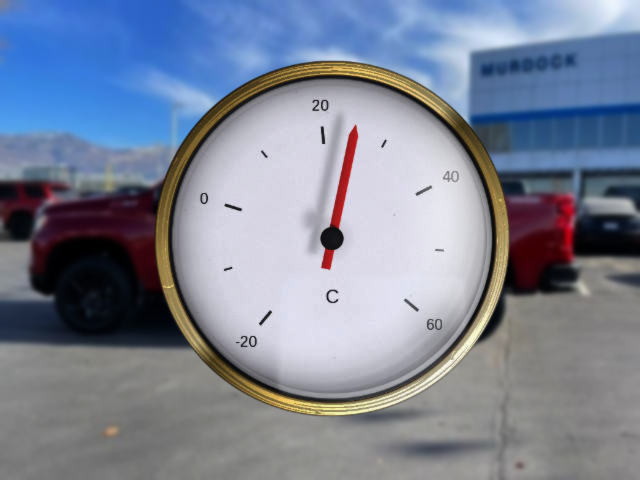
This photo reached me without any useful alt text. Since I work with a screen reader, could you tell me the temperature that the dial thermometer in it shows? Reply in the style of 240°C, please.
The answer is 25°C
